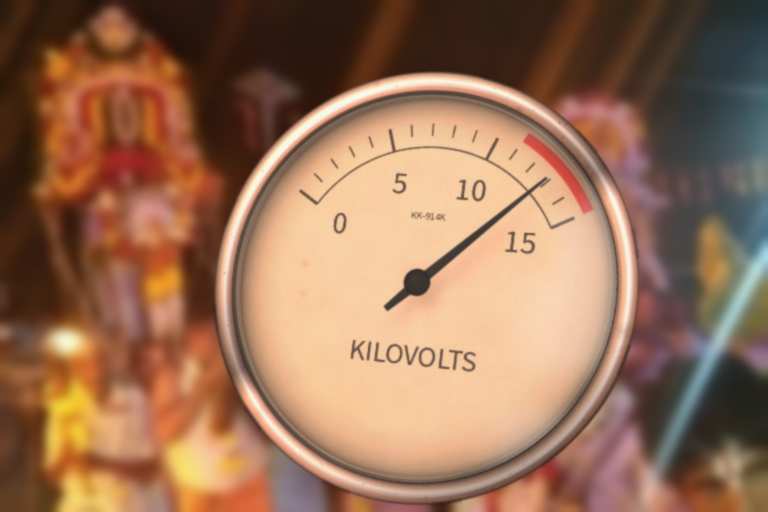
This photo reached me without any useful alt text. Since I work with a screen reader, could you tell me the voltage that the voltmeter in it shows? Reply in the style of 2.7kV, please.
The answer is 13kV
